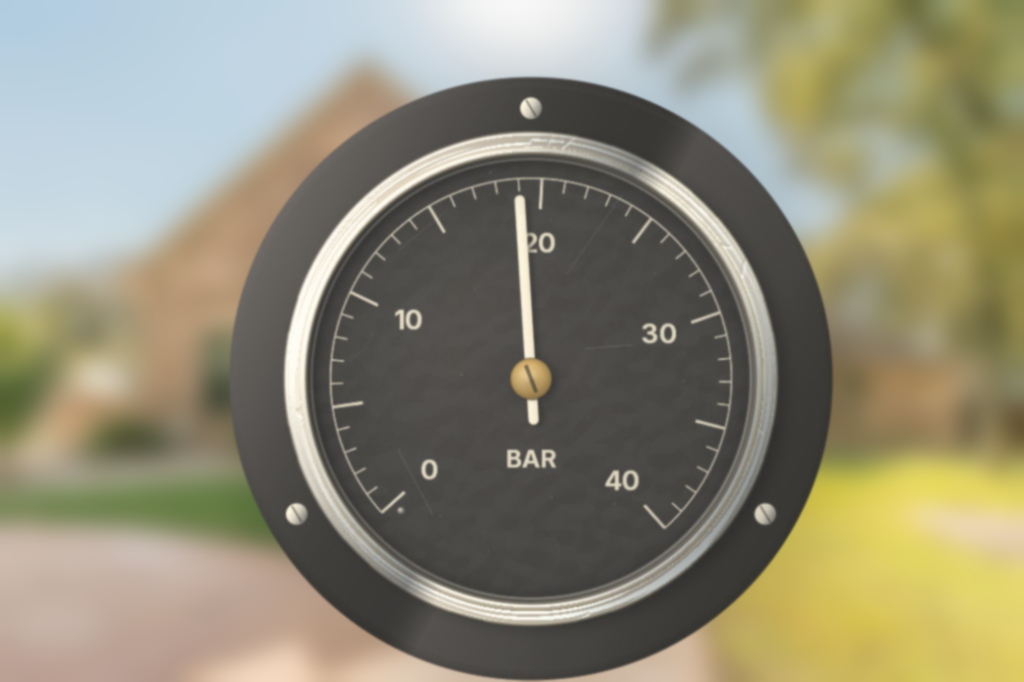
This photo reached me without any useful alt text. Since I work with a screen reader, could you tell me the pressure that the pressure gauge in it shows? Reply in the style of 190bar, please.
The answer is 19bar
